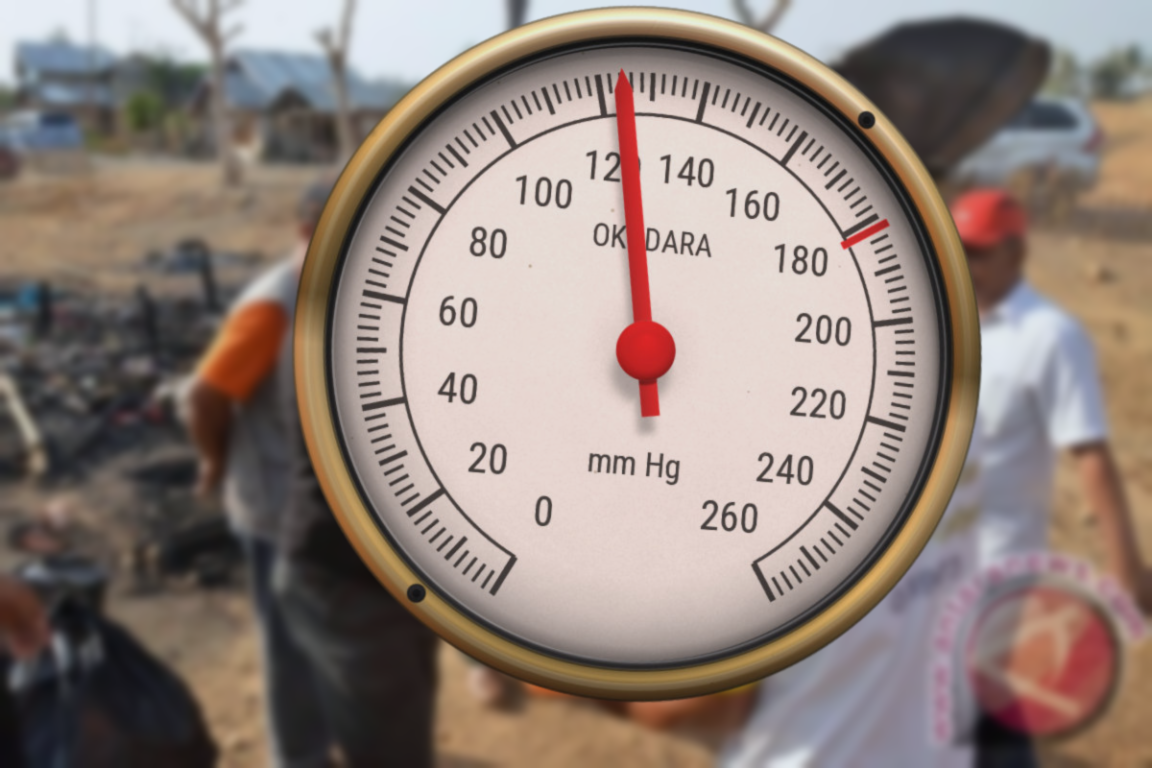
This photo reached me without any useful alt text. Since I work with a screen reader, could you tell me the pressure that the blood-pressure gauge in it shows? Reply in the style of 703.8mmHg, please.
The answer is 124mmHg
